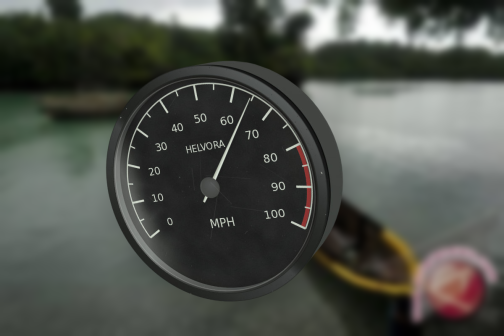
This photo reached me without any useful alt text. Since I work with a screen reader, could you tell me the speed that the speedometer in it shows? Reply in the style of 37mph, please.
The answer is 65mph
